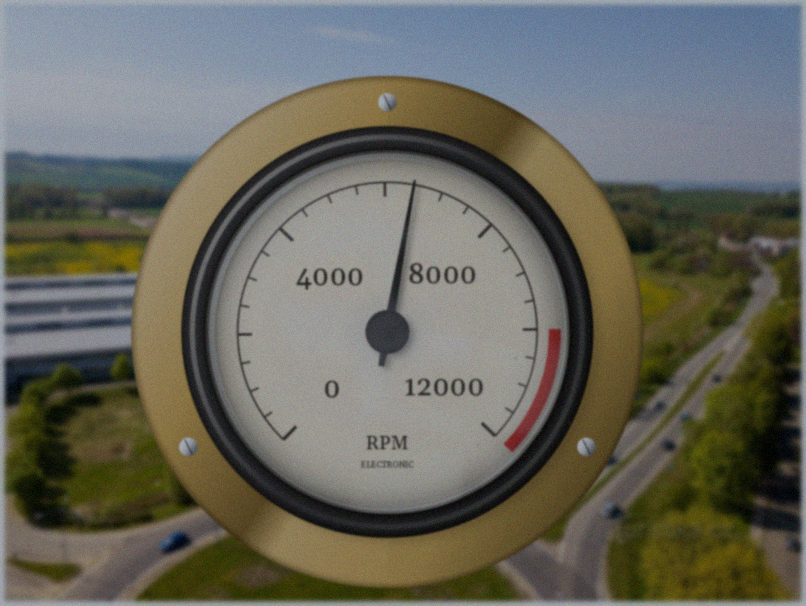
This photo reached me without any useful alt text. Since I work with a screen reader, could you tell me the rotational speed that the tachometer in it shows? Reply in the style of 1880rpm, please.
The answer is 6500rpm
